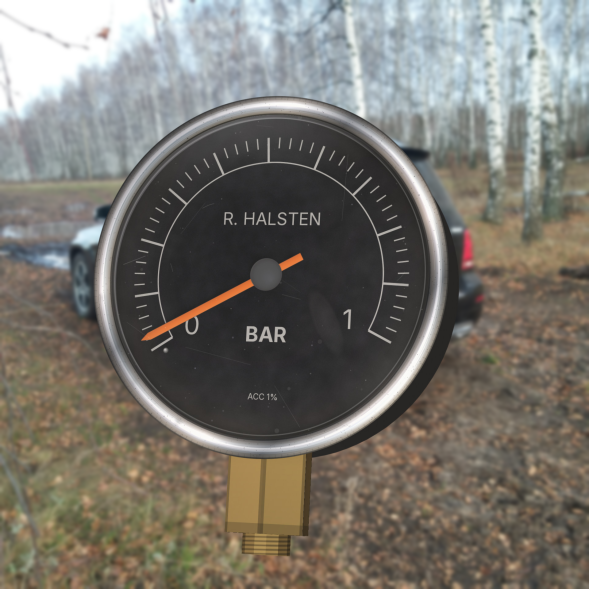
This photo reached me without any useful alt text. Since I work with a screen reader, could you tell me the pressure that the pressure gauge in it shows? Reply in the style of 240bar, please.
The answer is 0.02bar
